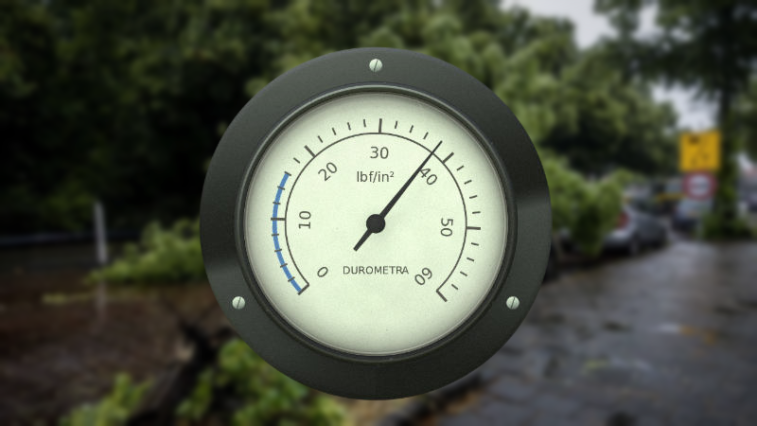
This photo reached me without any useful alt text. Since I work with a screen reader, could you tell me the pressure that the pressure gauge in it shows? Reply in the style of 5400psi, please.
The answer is 38psi
